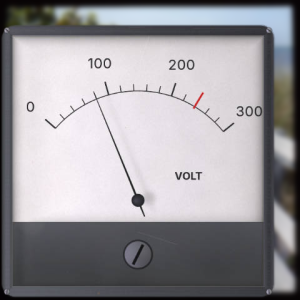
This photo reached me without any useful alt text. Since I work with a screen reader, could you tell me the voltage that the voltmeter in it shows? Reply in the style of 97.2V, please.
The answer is 80V
